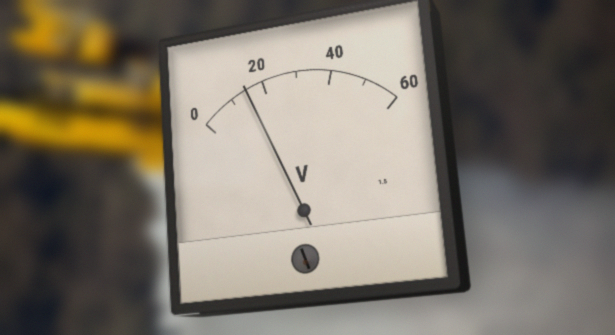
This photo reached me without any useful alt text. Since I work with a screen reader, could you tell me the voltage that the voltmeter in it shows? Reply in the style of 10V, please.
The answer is 15V
